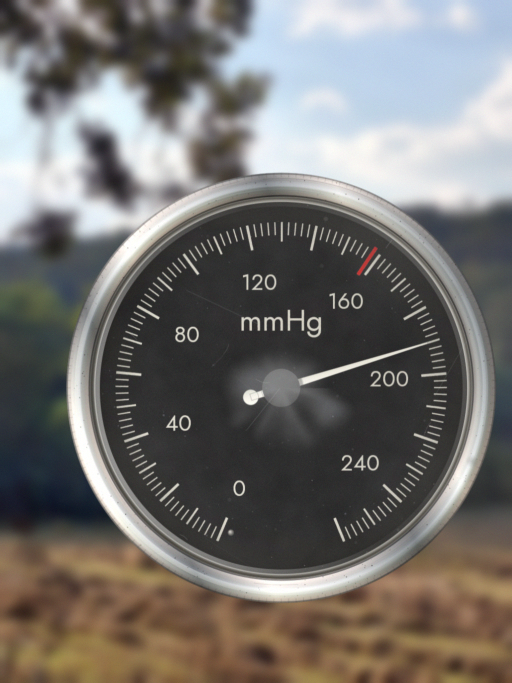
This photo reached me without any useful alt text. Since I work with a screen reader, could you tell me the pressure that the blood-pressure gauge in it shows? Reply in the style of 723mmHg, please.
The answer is 190mmHg
